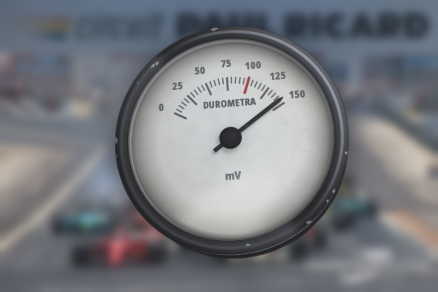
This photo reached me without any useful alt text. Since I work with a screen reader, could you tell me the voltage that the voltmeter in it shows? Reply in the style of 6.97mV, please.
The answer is 145mV
